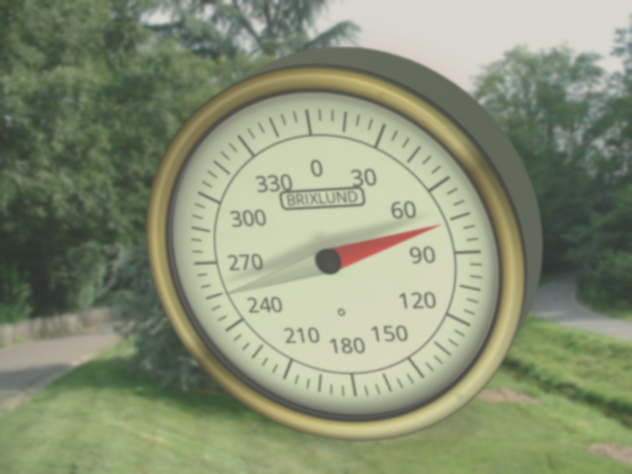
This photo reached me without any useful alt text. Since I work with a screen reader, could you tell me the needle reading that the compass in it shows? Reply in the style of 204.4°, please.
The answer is 75°
